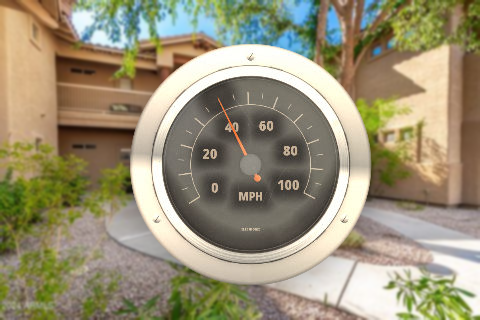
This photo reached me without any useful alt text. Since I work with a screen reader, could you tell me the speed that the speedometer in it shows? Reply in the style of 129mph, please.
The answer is 40mph
